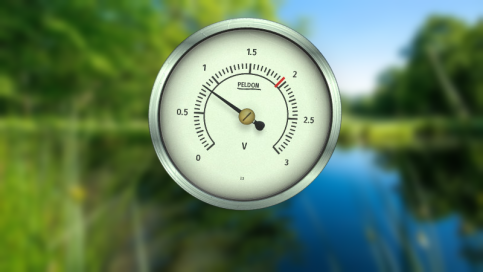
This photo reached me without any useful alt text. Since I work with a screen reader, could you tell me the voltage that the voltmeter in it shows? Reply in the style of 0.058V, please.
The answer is 0.85V
